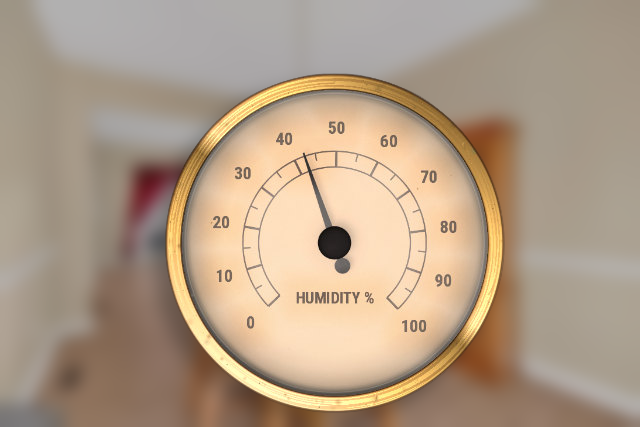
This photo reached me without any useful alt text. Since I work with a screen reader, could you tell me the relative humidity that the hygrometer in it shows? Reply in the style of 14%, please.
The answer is 42.5%
